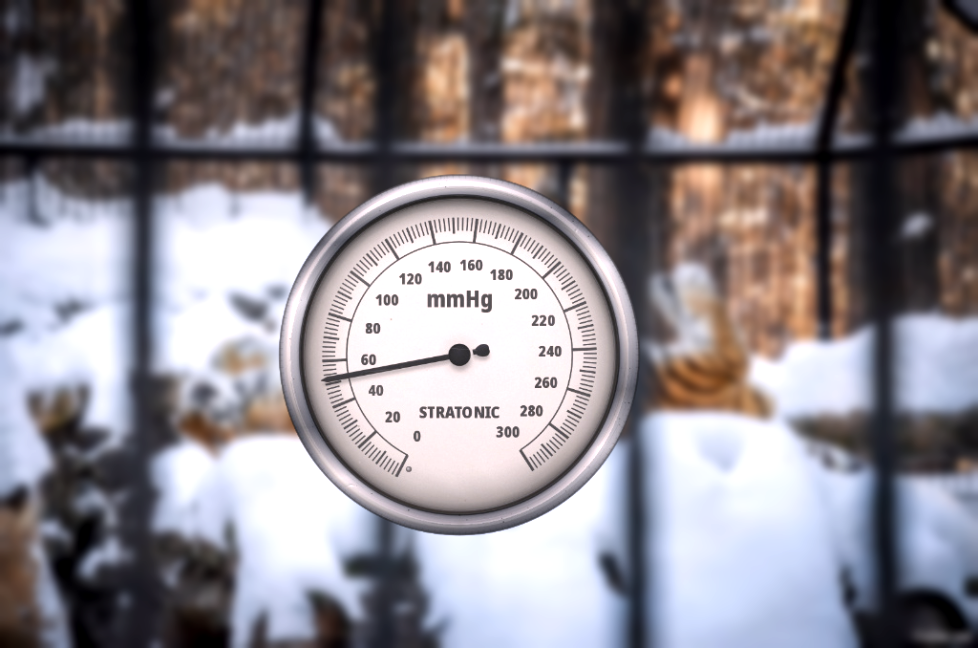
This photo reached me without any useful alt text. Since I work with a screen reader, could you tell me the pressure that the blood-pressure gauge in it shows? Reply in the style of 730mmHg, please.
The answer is 52mmHg
